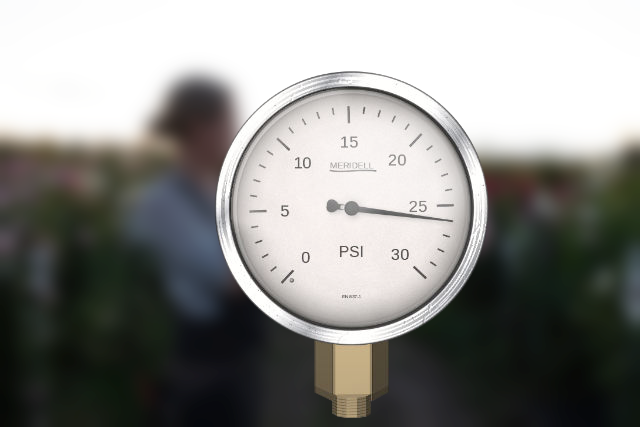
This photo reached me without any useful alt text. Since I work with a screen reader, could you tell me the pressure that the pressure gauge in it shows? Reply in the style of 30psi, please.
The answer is 26psi
